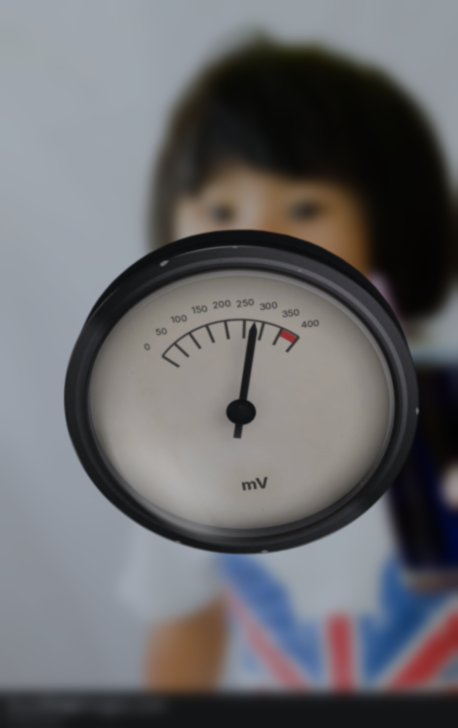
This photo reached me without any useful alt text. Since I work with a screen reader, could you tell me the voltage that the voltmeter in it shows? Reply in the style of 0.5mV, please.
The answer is 275mV
